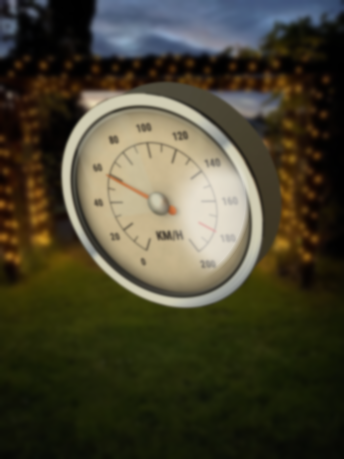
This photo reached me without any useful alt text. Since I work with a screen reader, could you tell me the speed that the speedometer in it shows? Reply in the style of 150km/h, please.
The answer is 60km/h
